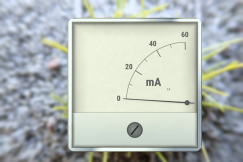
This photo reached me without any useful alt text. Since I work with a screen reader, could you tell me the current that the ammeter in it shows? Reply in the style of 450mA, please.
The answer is 0mA
